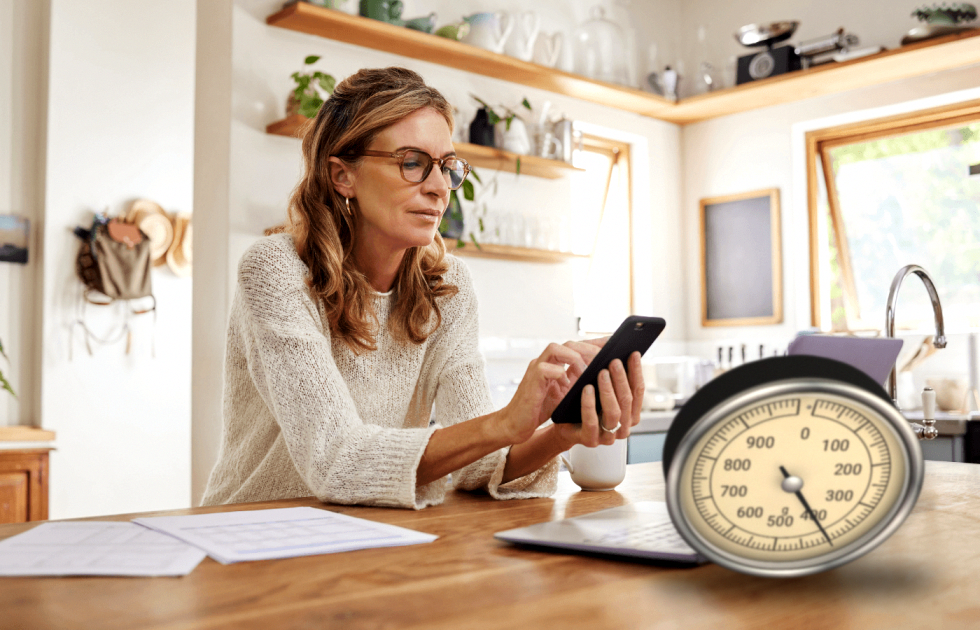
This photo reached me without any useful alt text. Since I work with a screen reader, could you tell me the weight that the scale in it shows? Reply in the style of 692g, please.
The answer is 400g
